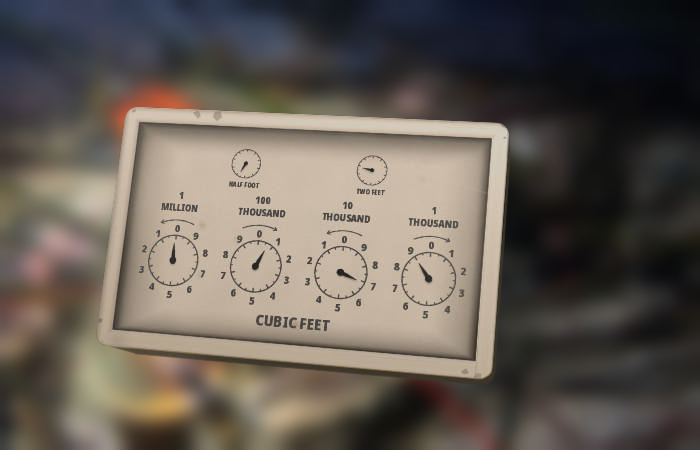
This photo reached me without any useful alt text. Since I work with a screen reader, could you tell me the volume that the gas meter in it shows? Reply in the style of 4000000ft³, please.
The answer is 6900ft³
